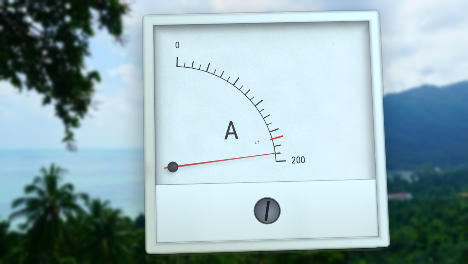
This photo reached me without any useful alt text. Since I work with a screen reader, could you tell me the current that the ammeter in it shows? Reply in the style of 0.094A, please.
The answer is 190A
